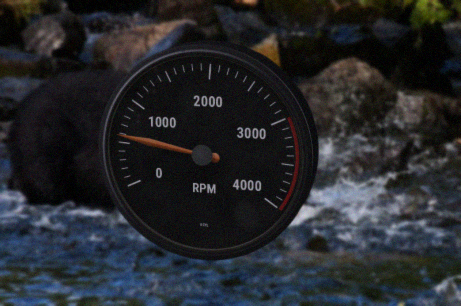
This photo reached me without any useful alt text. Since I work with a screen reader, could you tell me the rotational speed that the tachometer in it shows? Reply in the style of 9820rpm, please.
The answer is 600rpm
